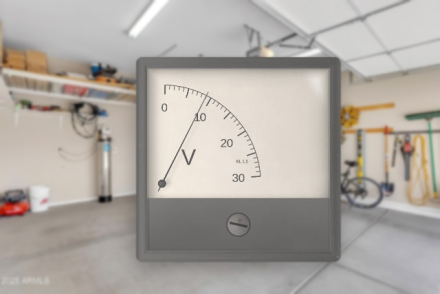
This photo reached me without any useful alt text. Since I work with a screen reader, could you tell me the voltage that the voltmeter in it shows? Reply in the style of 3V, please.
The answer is 9V
